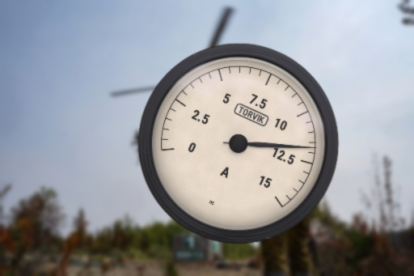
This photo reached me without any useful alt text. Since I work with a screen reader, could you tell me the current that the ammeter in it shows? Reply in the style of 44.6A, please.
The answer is 11.75A
